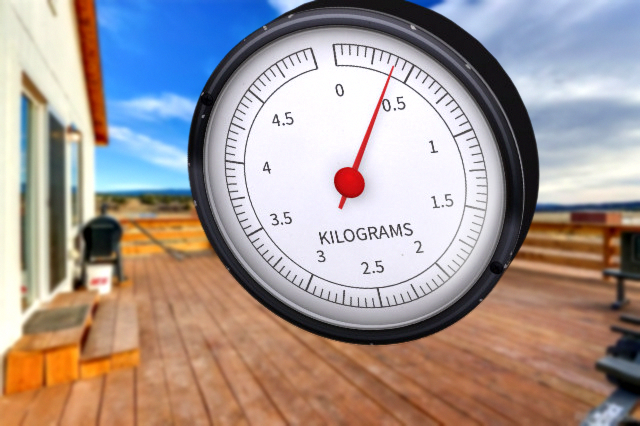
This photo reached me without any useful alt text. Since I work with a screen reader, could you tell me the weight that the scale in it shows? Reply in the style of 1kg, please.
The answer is 0.4kg
